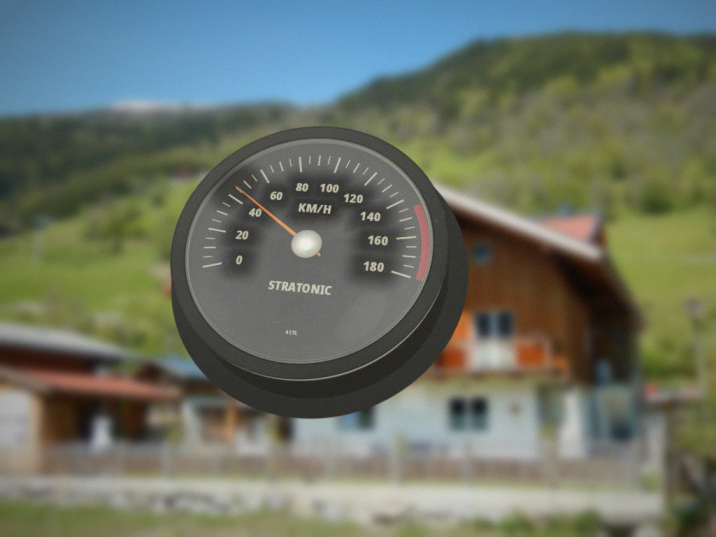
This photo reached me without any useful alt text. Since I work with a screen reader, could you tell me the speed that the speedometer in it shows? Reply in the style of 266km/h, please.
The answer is 45km/h
